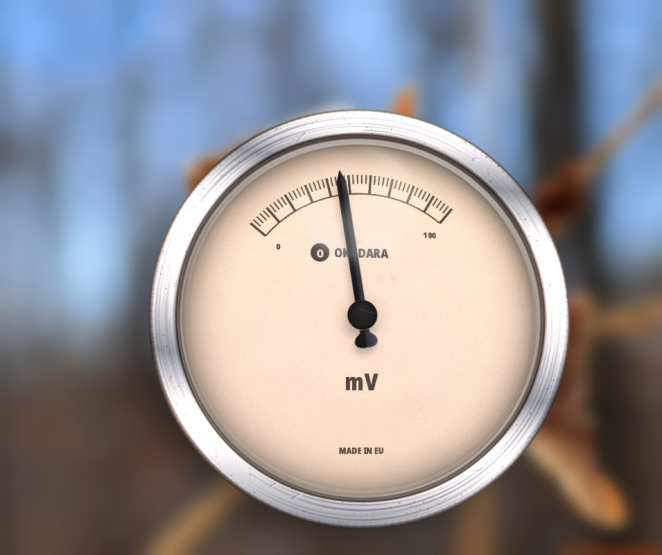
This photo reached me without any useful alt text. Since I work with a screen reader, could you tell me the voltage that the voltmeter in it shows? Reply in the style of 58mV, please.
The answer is 46mV
